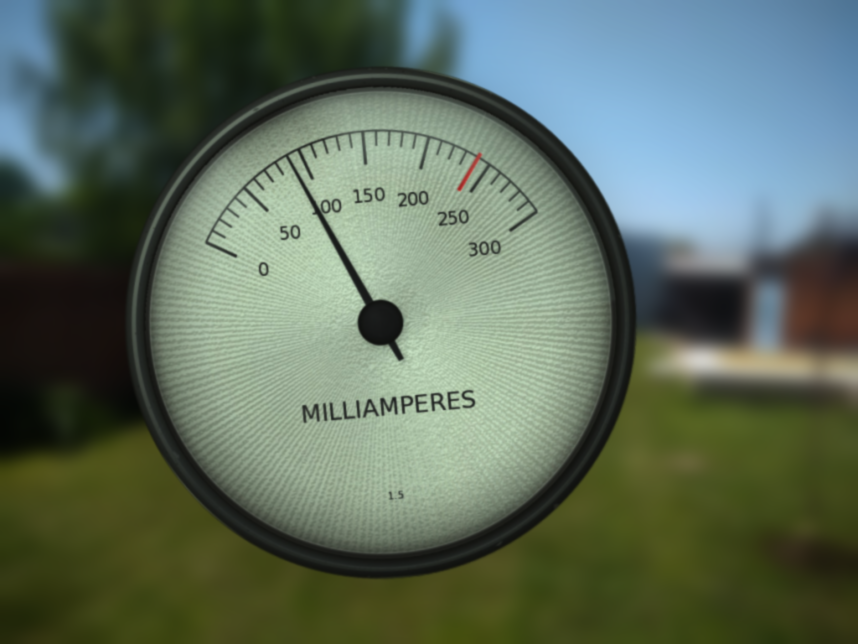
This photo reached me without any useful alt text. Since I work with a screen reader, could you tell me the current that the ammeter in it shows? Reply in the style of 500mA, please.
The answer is 90mA
